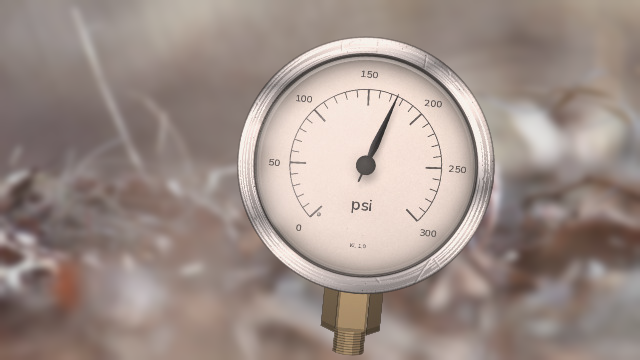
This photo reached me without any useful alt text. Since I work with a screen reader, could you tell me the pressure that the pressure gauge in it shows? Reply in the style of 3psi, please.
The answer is 175psi
